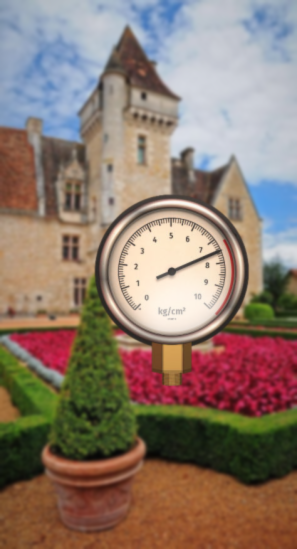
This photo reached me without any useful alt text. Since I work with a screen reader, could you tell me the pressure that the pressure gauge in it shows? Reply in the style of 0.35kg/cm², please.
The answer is 7.5kg/cm²
